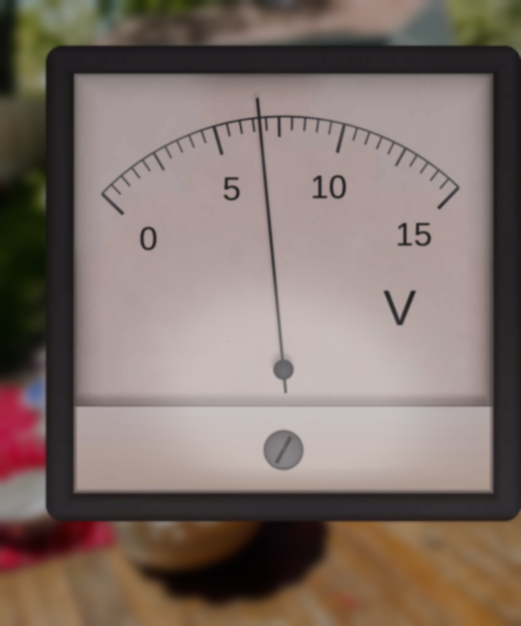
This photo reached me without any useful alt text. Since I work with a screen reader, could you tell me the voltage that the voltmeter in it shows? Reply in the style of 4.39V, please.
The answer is 6.75V
